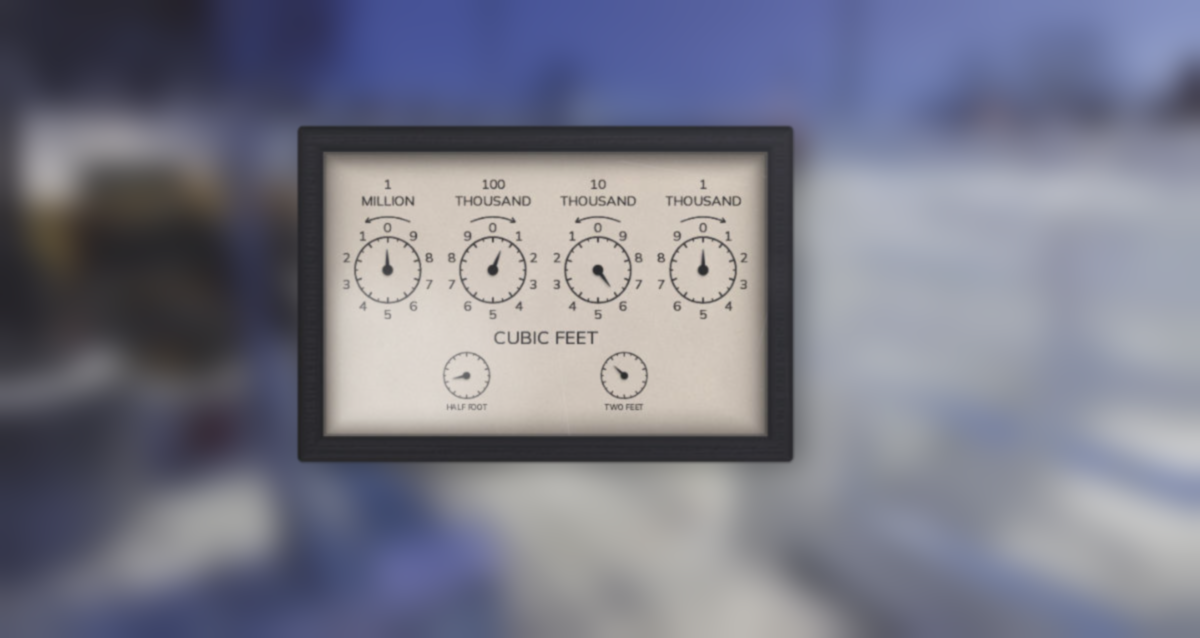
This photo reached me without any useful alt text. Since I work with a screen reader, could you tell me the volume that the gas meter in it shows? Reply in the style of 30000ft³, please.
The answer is 6000ft³
